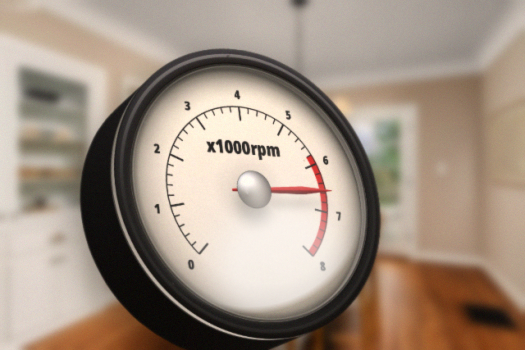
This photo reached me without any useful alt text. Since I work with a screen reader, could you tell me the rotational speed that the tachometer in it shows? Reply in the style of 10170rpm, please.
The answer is 6600rpm
